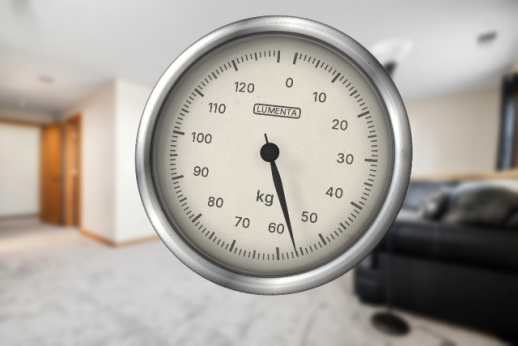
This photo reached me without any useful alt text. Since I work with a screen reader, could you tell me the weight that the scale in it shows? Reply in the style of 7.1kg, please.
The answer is 56kg
